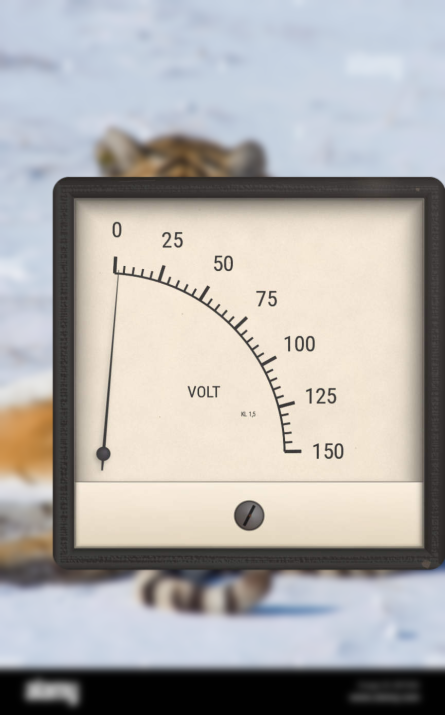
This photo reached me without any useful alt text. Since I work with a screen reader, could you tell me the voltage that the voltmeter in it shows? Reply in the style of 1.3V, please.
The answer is 2.5V
